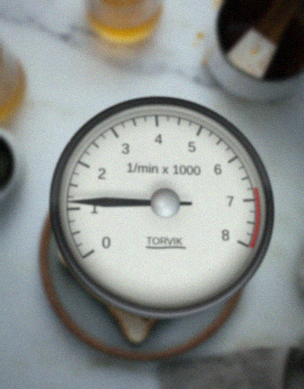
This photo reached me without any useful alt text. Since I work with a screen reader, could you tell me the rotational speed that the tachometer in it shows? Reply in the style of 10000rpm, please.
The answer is 1125rpm
